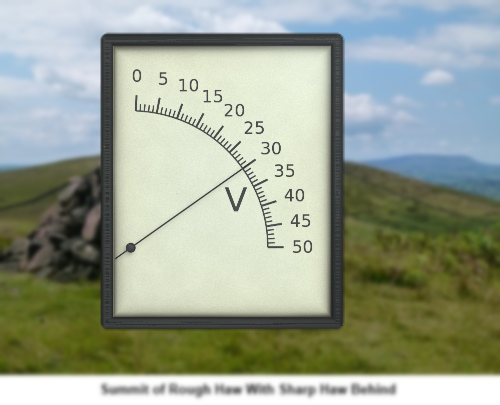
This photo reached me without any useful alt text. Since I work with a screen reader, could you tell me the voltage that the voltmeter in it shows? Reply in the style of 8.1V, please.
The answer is 30V
